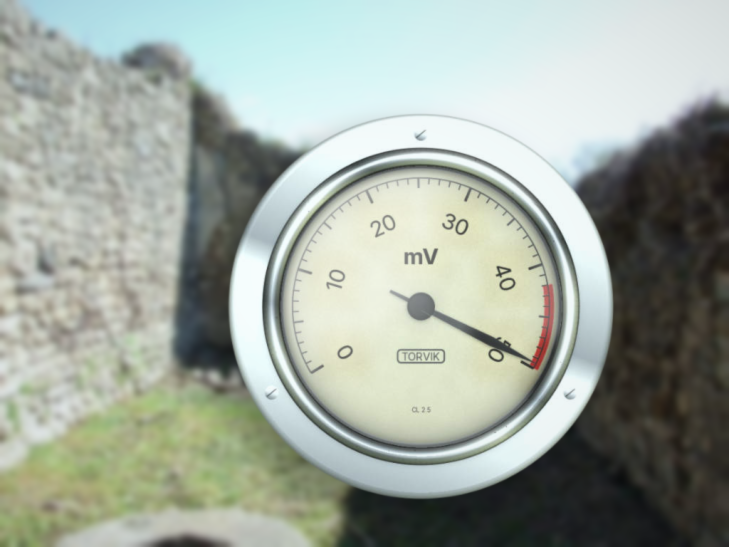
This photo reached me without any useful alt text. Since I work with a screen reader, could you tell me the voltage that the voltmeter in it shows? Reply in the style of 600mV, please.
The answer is 49.5mV
